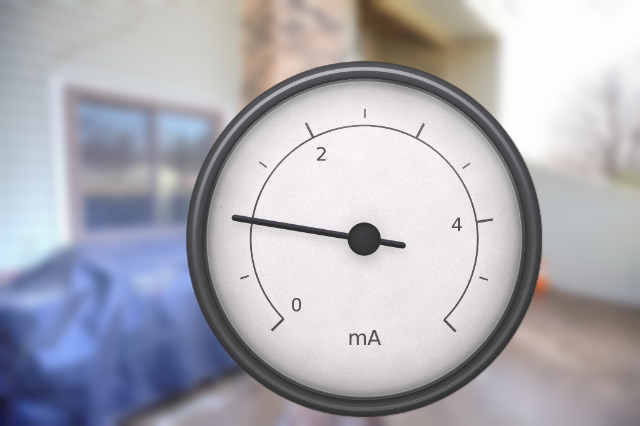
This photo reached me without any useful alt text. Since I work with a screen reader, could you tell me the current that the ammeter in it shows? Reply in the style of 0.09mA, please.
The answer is 1mA
